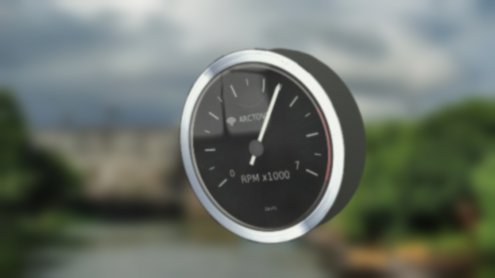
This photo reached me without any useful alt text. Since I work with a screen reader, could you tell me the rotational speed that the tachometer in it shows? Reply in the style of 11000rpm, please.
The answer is 4500rpm
